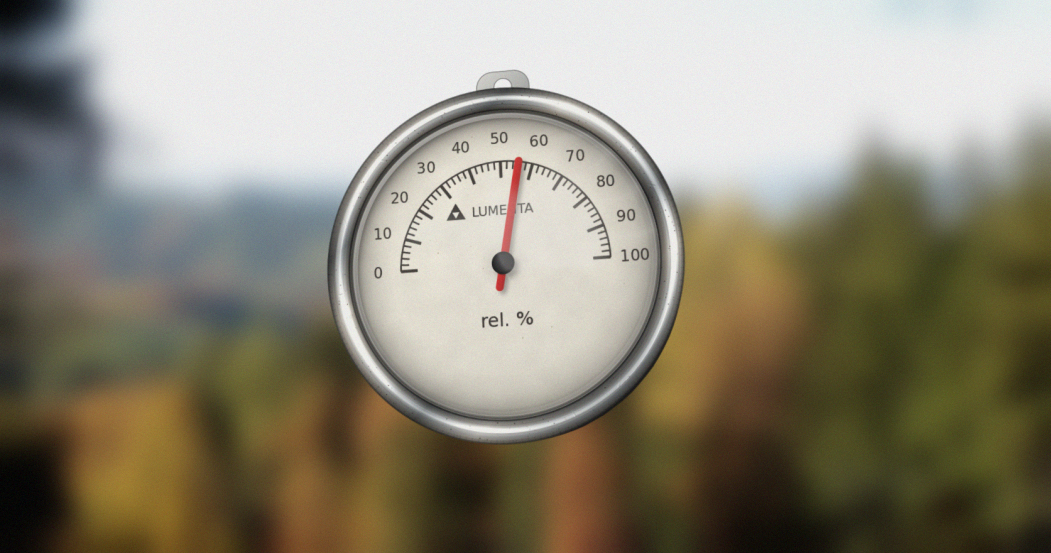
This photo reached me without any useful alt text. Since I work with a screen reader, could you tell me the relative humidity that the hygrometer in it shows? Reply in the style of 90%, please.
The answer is 56%
